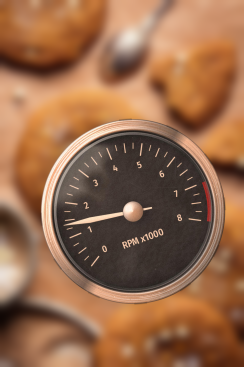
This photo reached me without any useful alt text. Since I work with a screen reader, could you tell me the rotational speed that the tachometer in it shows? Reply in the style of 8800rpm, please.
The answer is 1375rpm
